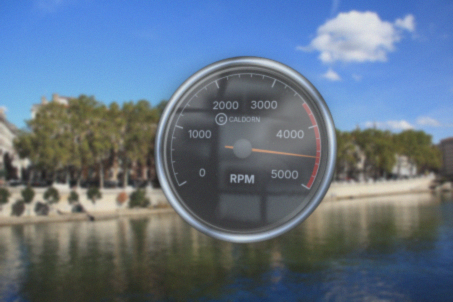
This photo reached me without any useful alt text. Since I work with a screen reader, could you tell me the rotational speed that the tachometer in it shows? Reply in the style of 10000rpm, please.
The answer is 4500rpm
